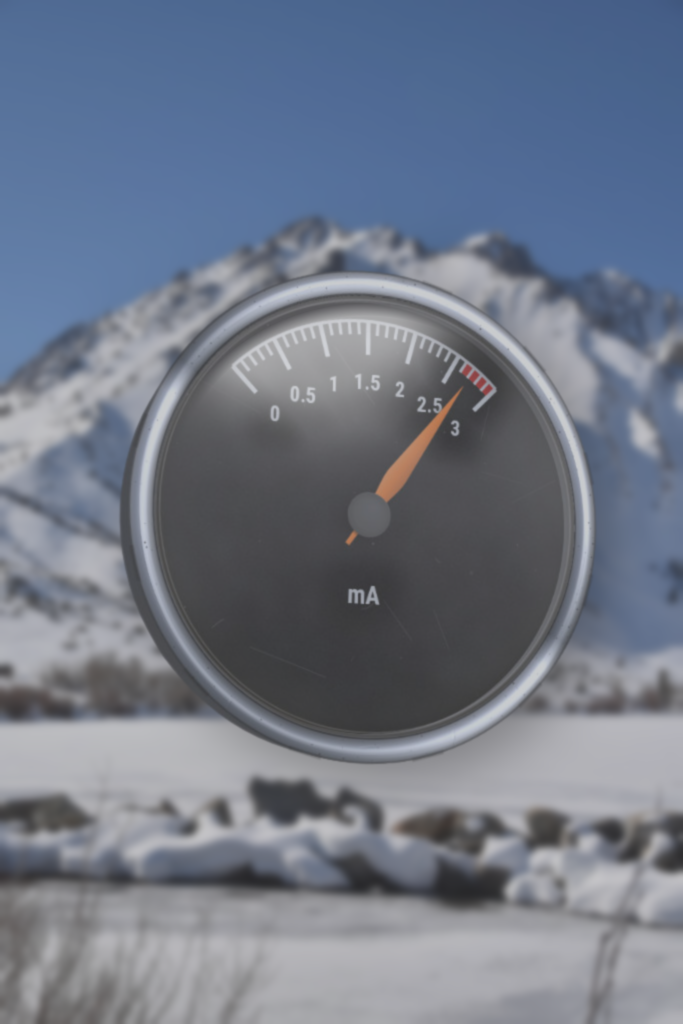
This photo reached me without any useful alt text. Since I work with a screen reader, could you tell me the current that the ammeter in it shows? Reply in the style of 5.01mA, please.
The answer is 2.7mA
